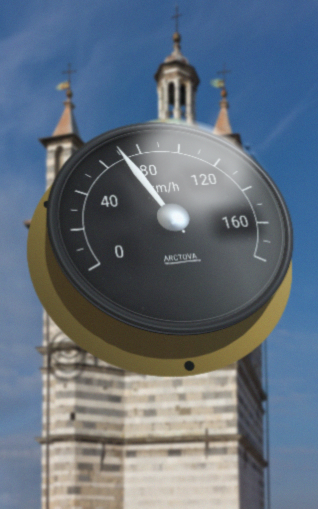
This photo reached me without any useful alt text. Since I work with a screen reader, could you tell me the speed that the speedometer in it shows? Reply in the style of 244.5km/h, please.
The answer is 70km/h
